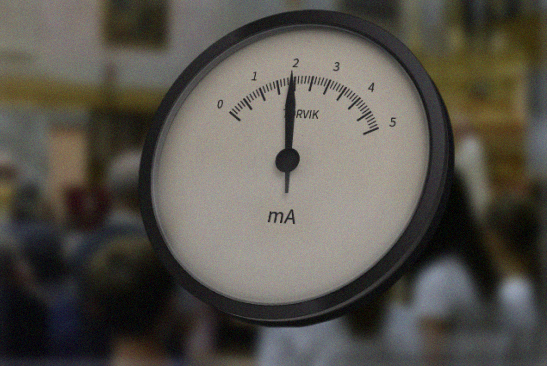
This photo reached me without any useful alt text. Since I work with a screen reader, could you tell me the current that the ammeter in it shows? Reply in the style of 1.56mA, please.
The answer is 2mA
